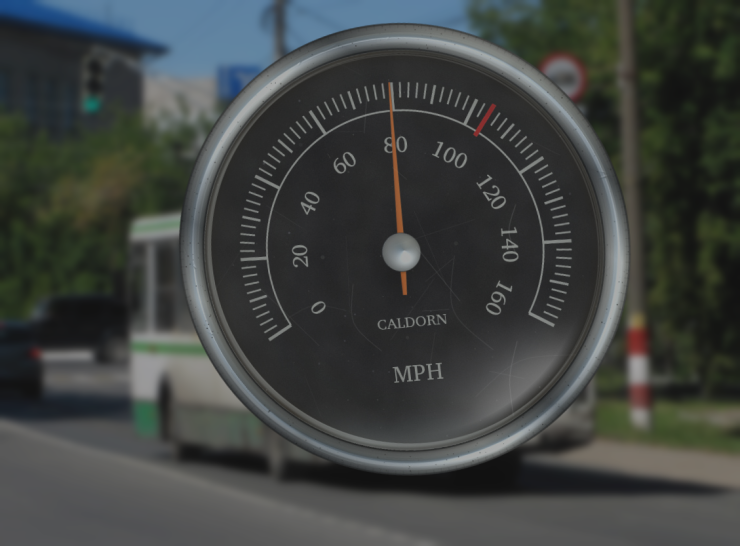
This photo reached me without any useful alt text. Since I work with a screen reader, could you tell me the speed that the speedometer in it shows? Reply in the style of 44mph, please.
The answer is 80mph
